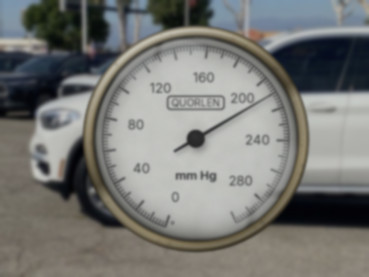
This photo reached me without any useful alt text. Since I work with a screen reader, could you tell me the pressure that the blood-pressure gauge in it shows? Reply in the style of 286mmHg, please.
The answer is 210mmHg
